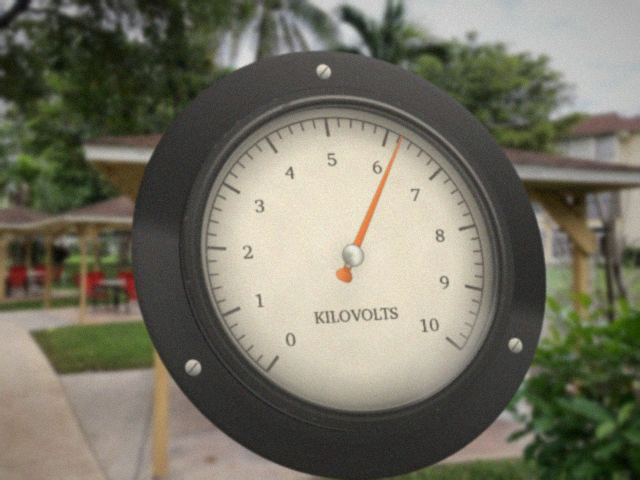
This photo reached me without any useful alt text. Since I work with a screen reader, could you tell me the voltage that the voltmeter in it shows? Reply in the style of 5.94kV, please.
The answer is 6.2kV
